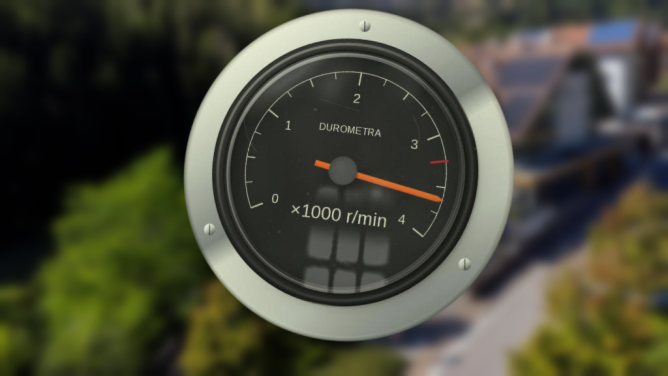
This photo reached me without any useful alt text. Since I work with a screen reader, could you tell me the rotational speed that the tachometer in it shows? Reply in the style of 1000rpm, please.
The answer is 3625rpm
